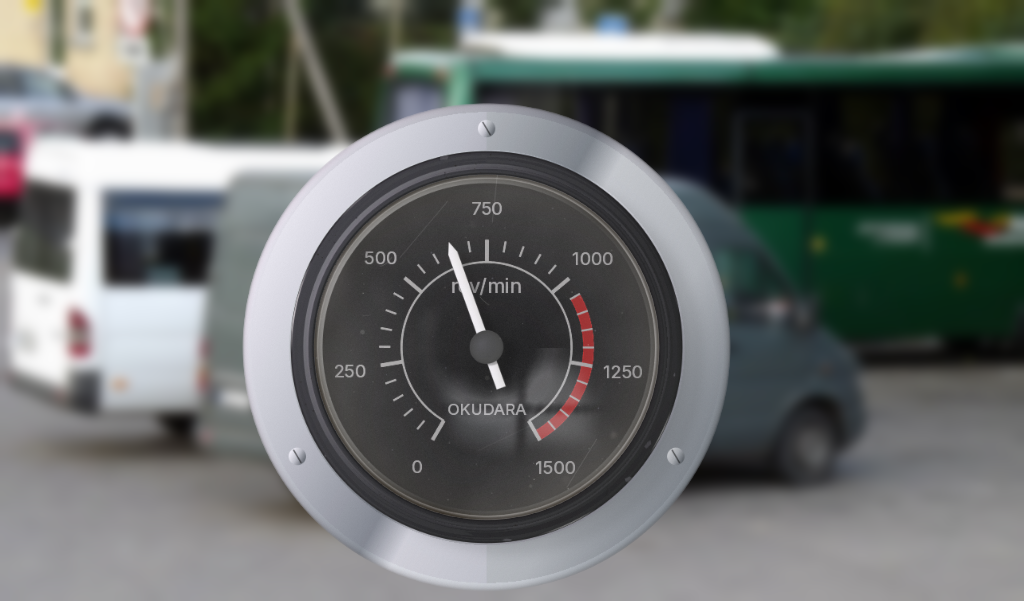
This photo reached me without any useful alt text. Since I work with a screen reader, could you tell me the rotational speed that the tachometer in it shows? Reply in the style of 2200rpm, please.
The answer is 650rpm
